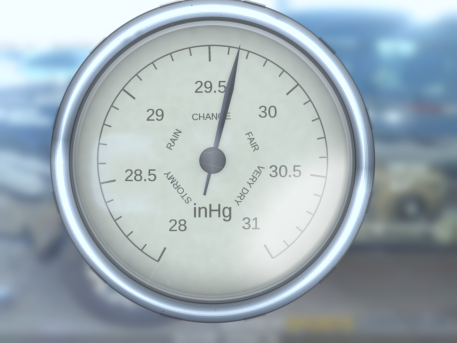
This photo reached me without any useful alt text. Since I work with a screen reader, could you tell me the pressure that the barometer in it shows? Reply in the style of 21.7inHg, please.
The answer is 29.65inHg
